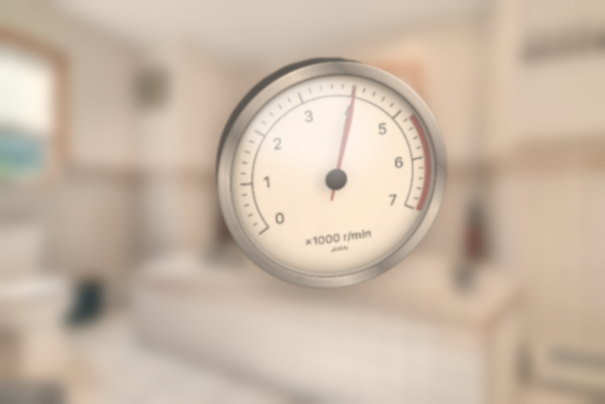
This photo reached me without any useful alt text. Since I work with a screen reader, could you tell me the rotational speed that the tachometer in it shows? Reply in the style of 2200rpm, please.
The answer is 4000rpm
